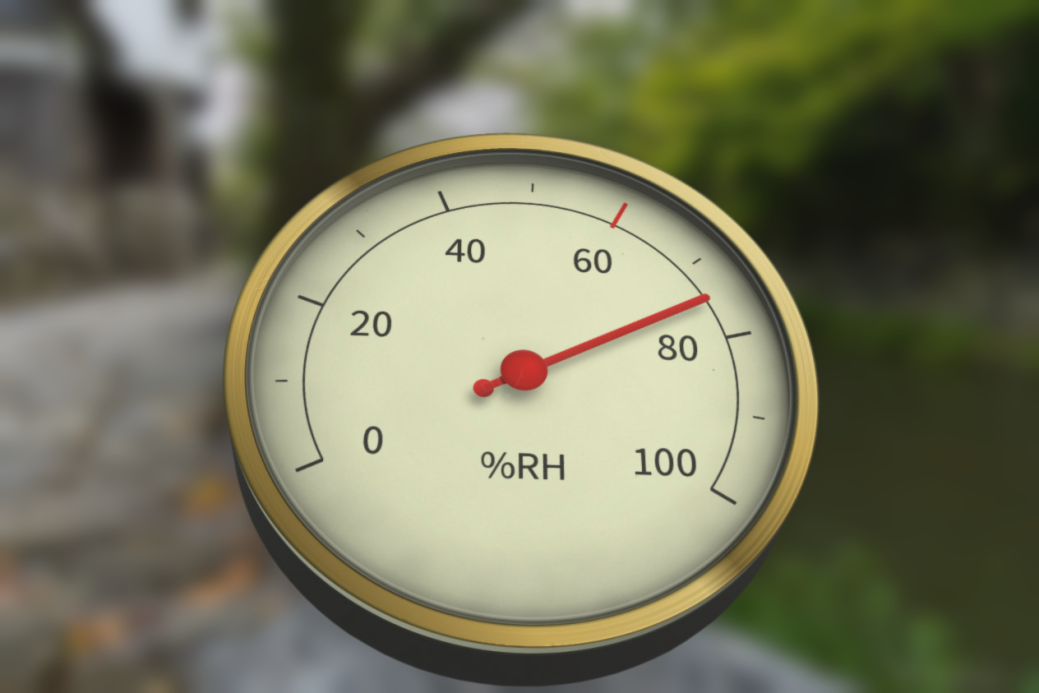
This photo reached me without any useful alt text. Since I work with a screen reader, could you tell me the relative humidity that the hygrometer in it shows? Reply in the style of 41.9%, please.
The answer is 75%
